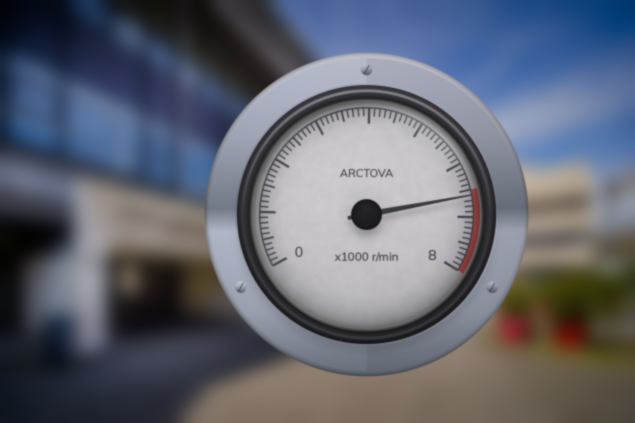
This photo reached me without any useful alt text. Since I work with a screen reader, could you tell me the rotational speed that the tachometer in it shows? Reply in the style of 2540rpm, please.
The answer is 6600rpm
